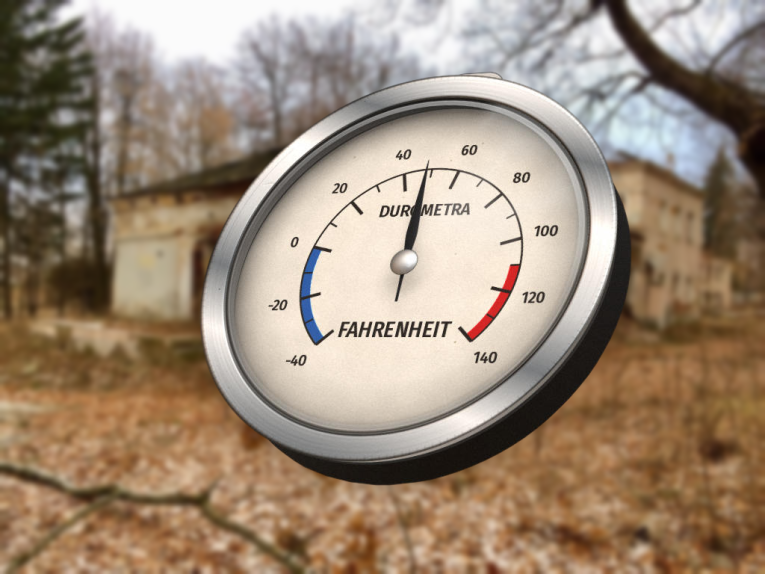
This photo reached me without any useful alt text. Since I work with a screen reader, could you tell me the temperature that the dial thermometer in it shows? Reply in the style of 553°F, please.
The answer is 50°F
